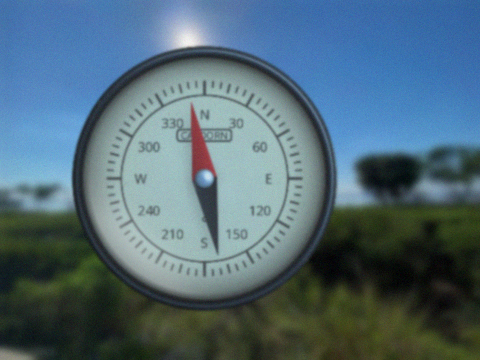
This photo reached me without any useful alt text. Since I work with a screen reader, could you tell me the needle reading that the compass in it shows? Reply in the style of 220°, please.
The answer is 350°
